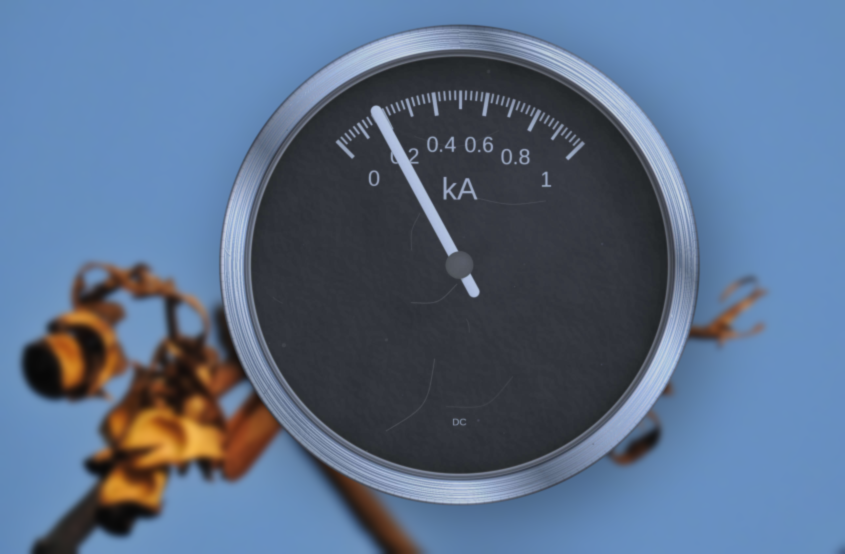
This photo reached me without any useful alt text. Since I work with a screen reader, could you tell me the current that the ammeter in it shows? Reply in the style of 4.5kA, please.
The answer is 0.18kA
